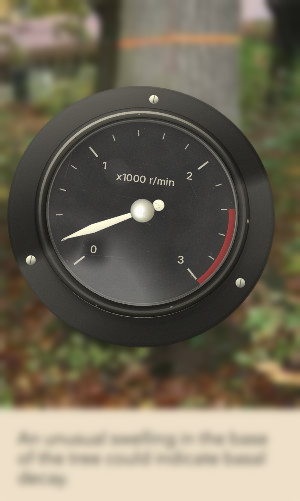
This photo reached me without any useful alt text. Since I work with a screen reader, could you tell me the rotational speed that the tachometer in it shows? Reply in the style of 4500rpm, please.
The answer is 200rpm
